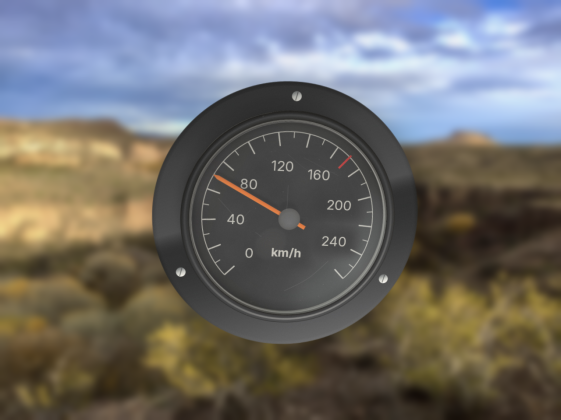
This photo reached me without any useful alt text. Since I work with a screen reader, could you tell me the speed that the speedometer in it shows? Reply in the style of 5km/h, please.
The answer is 70km/h
